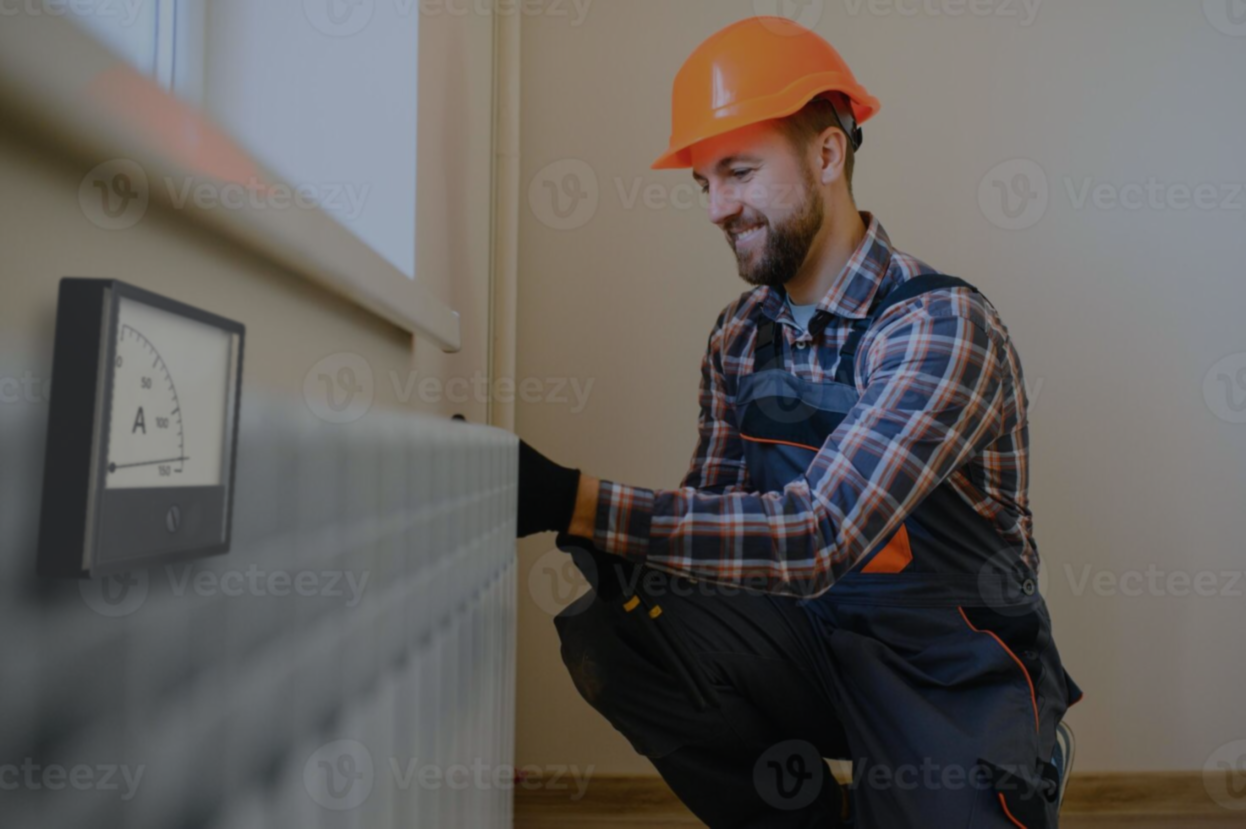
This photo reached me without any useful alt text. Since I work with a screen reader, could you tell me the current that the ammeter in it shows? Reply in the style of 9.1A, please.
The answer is 140A
